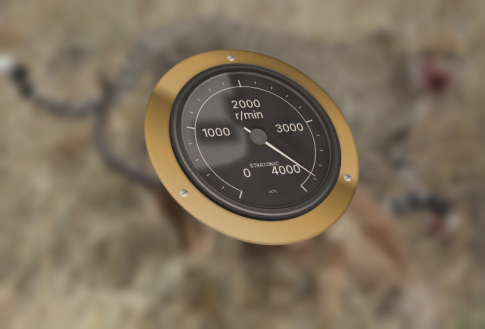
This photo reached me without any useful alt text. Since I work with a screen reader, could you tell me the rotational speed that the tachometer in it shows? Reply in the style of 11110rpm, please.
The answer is 3800rpm
